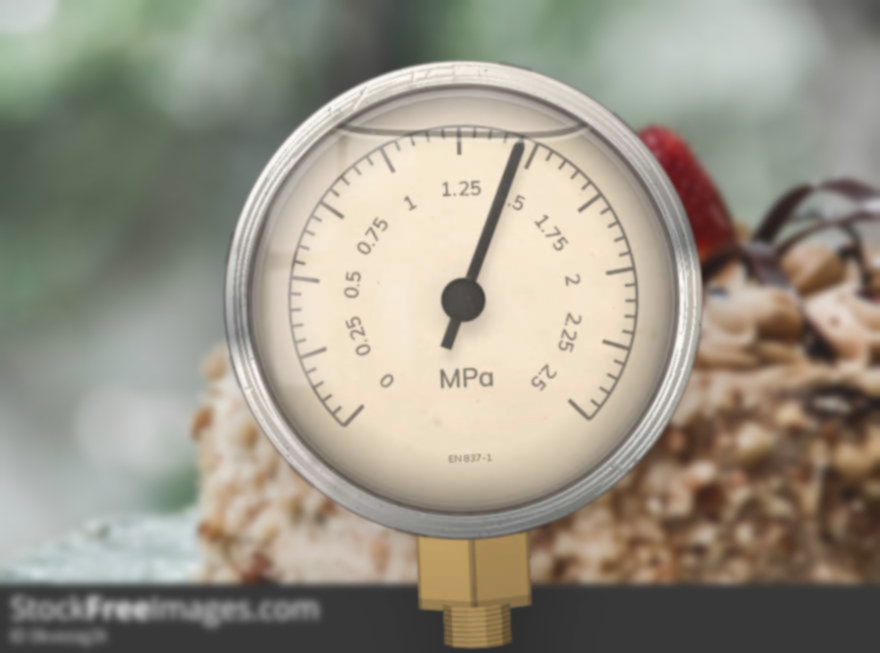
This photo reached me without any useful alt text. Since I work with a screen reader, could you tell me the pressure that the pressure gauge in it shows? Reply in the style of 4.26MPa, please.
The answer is 1.45MPa
